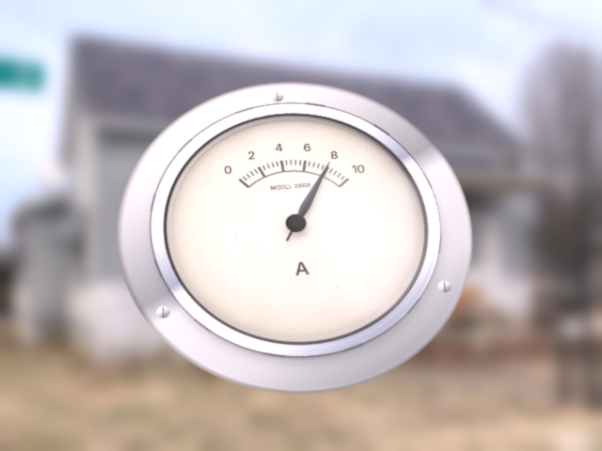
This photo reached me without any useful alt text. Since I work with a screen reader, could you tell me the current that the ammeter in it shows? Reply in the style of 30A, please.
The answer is 8A
